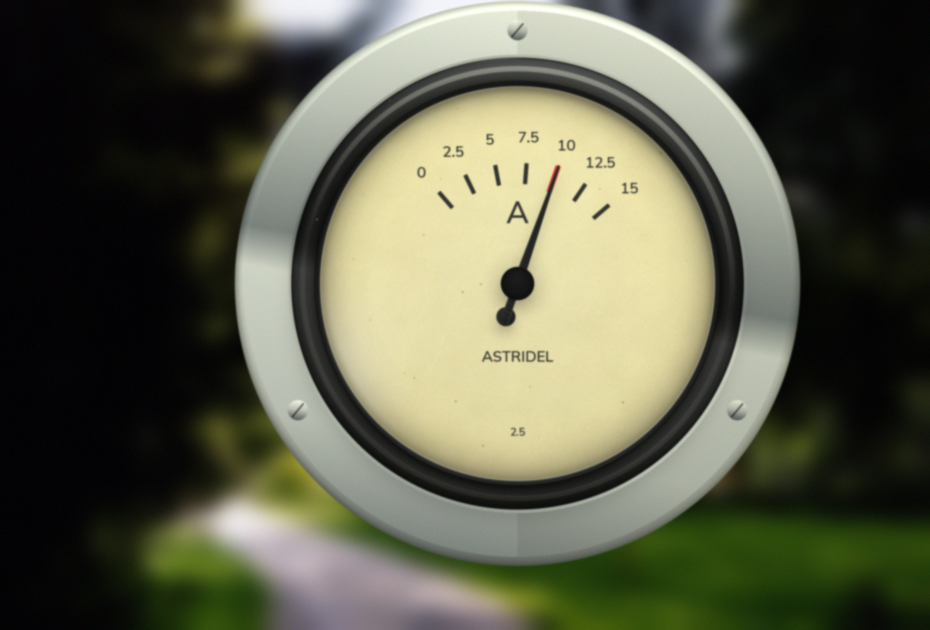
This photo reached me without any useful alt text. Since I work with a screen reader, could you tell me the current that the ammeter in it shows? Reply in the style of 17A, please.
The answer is 10A
